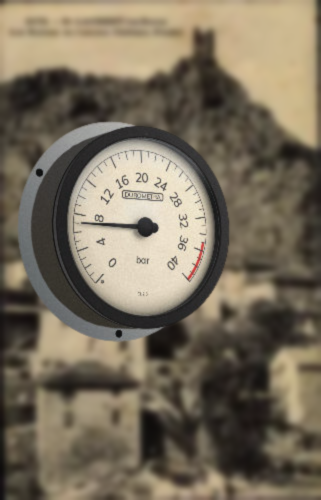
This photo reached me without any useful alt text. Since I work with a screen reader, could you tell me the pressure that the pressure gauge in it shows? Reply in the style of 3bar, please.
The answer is 7bar
